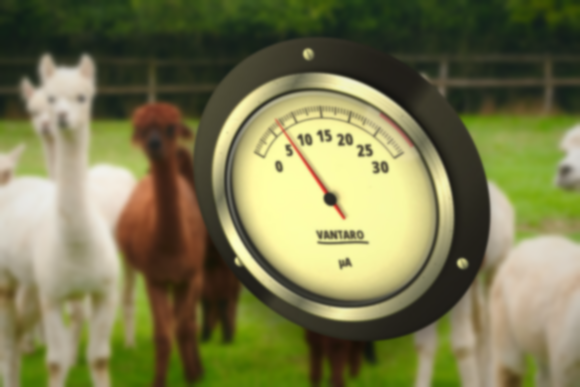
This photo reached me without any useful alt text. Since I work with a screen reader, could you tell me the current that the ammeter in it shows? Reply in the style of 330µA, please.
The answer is 7.5µA
